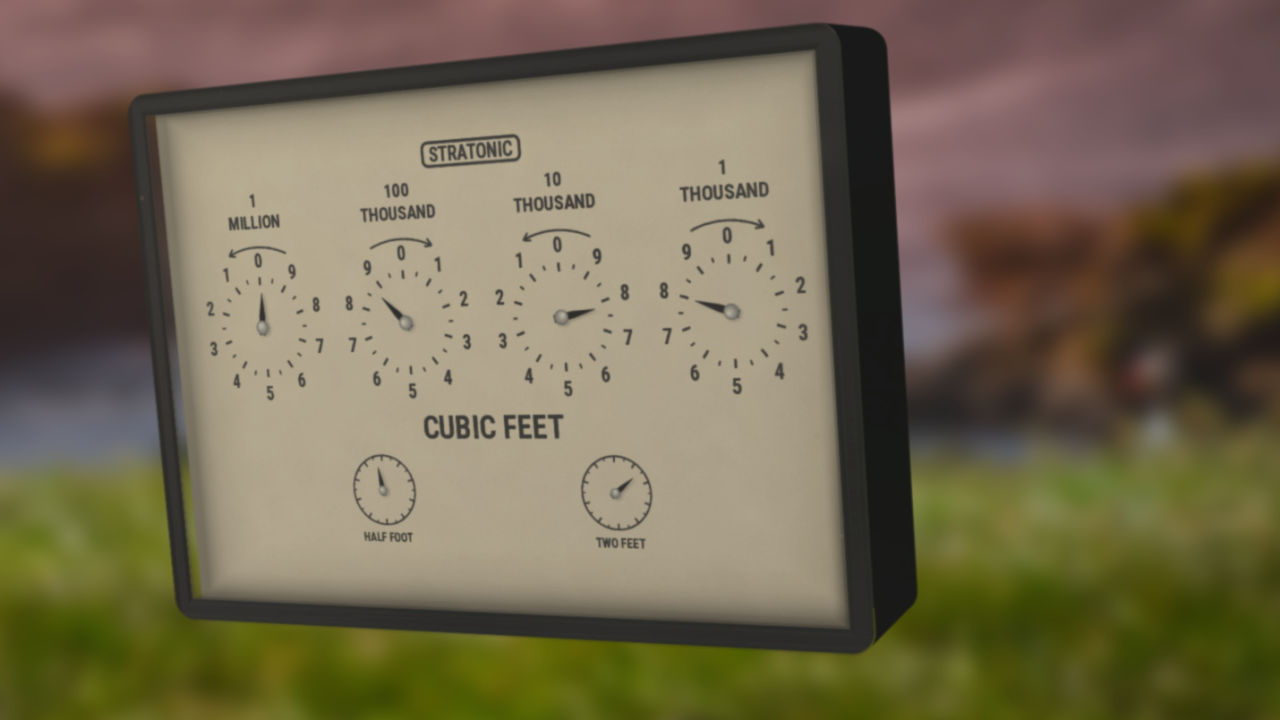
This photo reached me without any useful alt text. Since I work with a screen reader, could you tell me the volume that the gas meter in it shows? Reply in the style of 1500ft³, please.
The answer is 987800ft³
